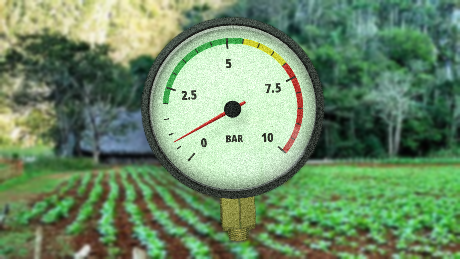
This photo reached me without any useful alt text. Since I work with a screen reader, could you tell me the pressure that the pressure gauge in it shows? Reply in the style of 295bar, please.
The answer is 0.75bar
